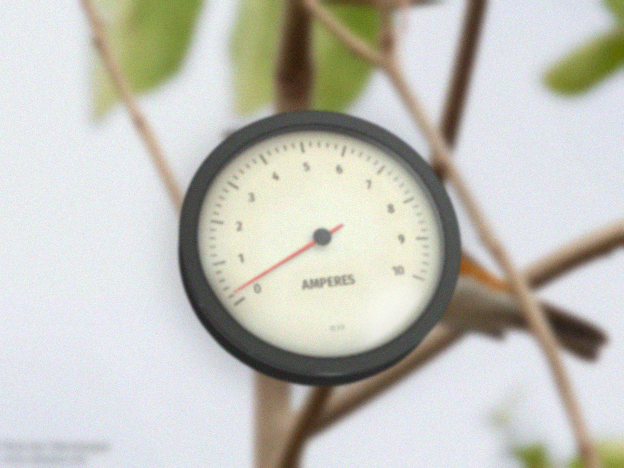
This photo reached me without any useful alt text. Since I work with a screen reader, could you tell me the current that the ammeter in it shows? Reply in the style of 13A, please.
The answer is 0.2A
